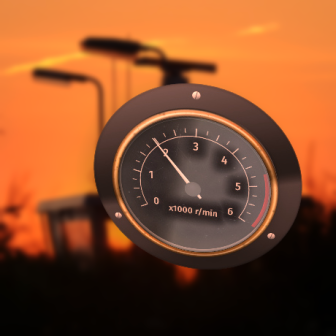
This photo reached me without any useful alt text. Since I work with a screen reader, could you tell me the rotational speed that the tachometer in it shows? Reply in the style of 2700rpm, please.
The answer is 2000rpm
